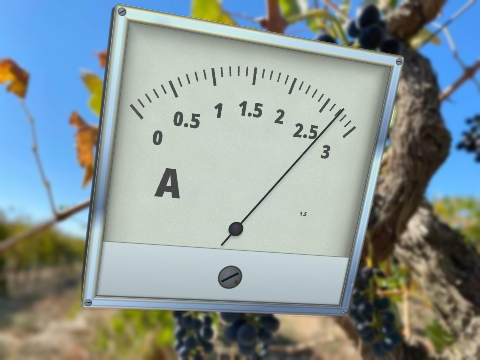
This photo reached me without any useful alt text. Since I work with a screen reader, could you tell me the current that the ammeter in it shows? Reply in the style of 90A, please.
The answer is 2.7A
